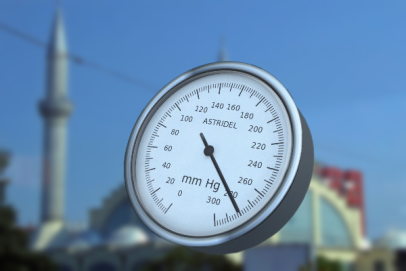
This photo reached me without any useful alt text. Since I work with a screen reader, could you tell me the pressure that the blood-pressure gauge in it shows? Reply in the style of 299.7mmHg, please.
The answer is 280mmHg
